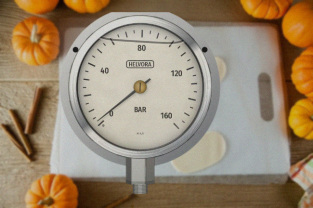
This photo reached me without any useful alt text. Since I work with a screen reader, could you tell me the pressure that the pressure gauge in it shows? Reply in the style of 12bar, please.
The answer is 2.5bar
